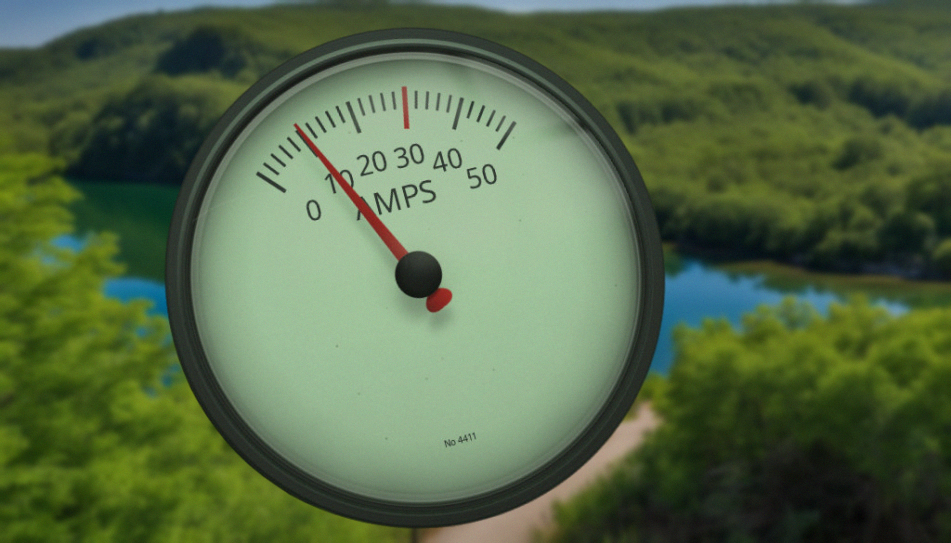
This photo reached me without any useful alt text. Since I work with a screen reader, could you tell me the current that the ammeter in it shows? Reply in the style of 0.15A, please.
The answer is 10A
